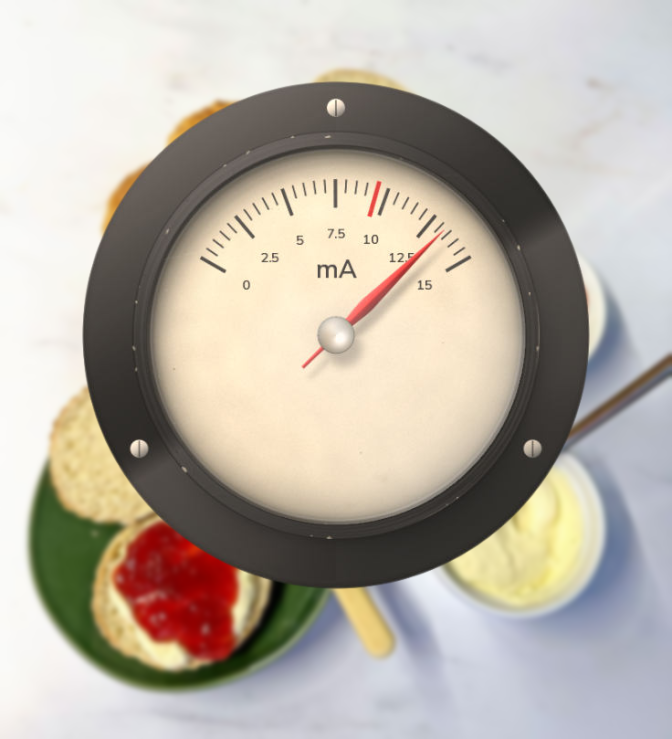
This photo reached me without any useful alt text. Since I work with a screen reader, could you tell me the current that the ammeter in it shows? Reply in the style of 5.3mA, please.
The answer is 13.25mA
